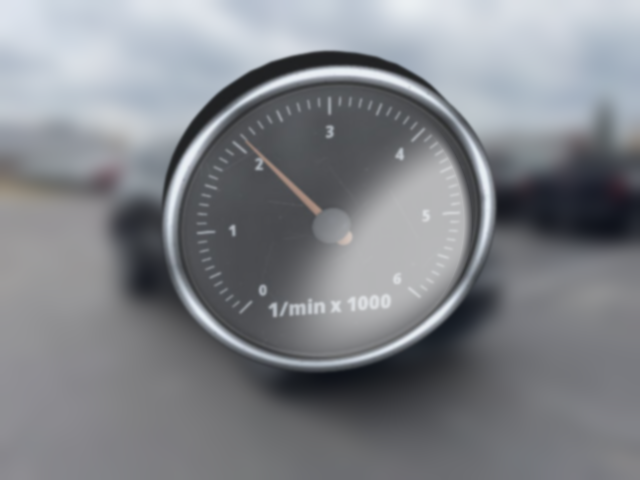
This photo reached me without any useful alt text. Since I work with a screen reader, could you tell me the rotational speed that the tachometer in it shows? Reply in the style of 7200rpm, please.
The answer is 2100rpm
